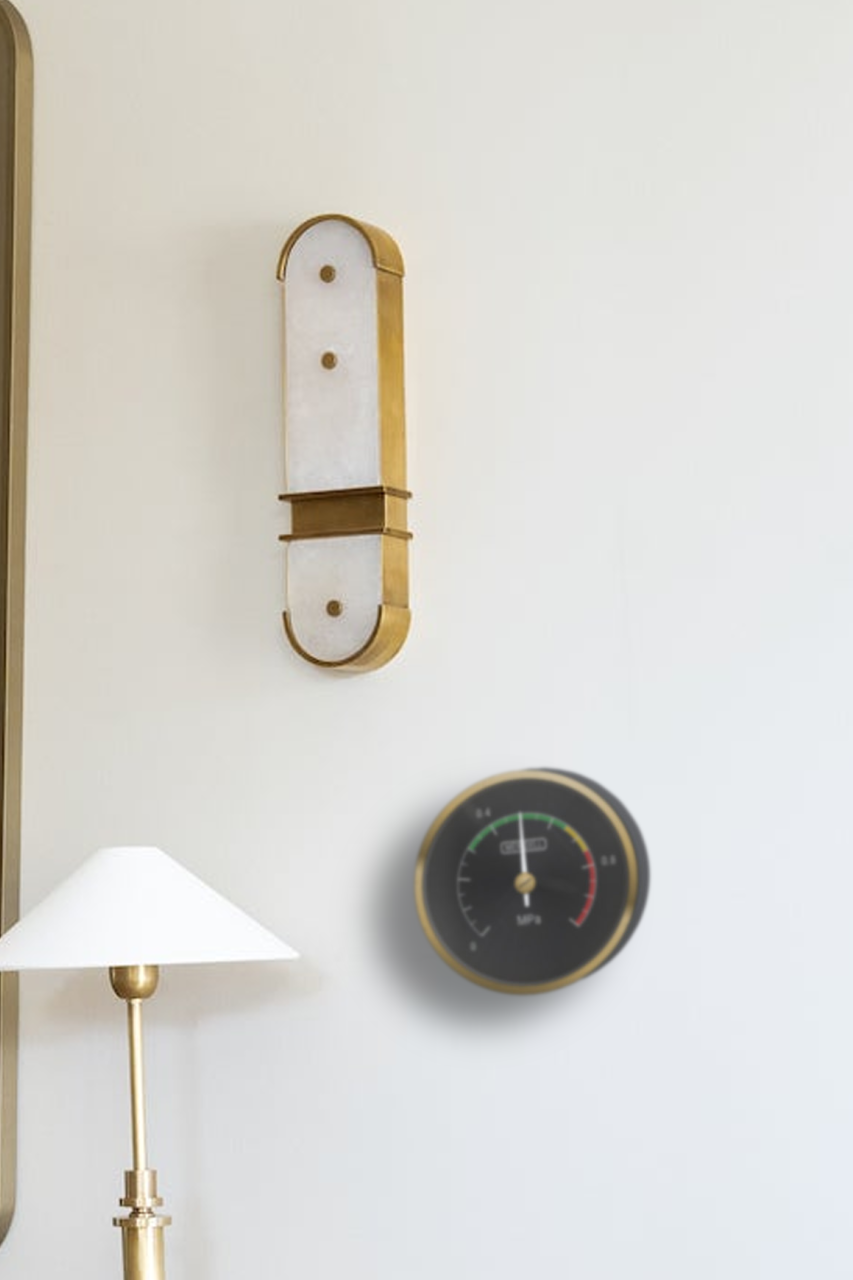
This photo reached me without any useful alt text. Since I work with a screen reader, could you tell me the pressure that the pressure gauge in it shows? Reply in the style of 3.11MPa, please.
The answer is 0.5MPa
